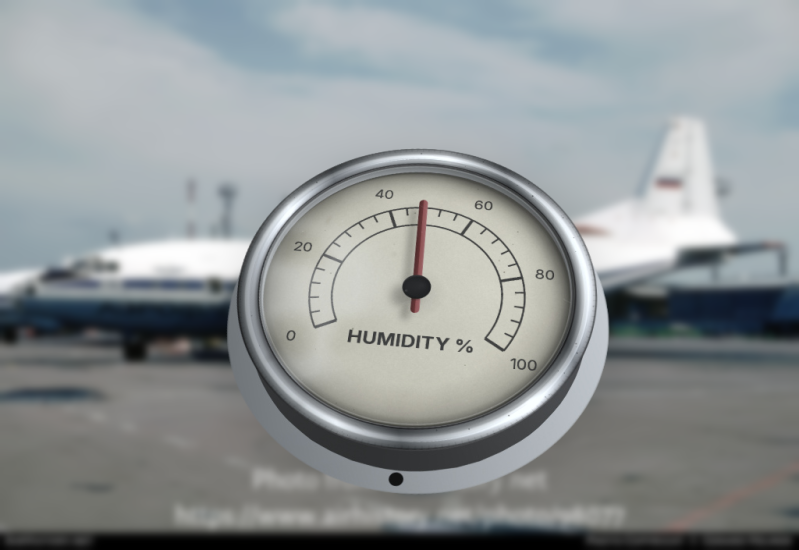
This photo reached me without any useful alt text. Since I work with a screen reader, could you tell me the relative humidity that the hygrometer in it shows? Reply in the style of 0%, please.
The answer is 48%
